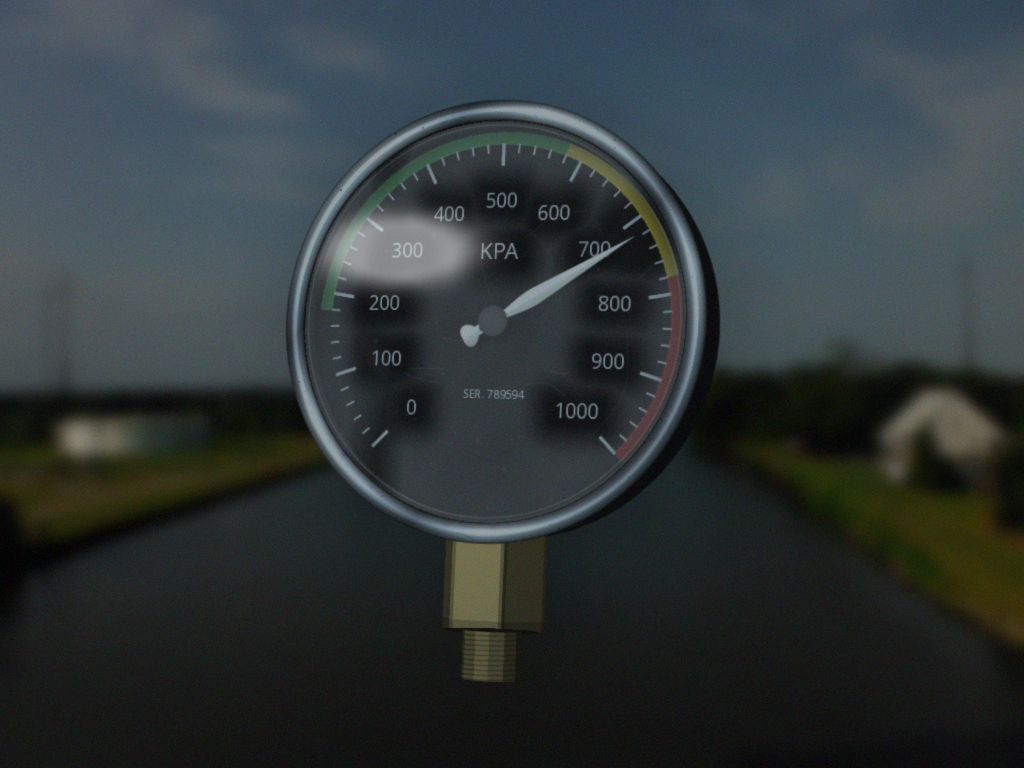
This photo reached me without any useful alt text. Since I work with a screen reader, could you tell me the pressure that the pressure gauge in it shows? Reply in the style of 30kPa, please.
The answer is 720kPa
